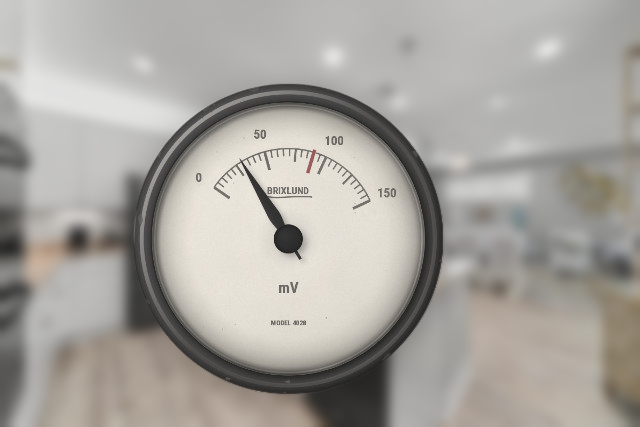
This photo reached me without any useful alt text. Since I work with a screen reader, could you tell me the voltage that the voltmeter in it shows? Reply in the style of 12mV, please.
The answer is 30mV
